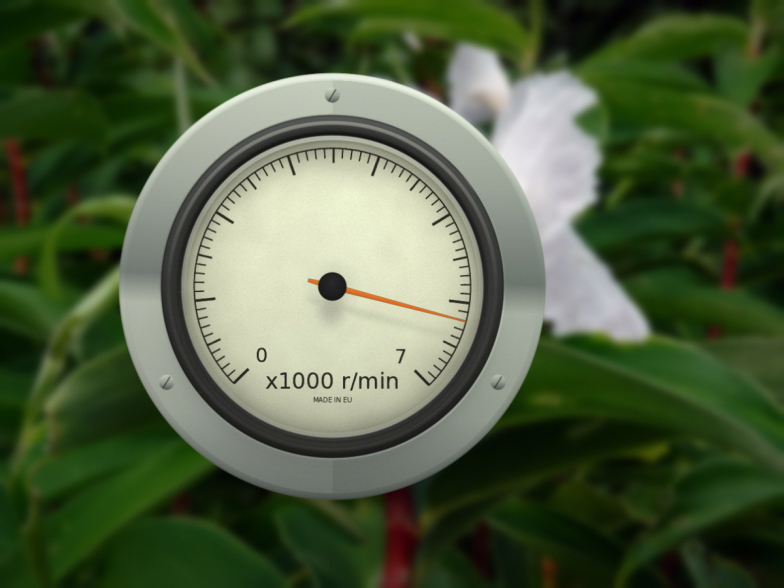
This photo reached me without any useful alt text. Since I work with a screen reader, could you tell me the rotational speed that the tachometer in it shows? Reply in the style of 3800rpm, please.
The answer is 6200rpm
